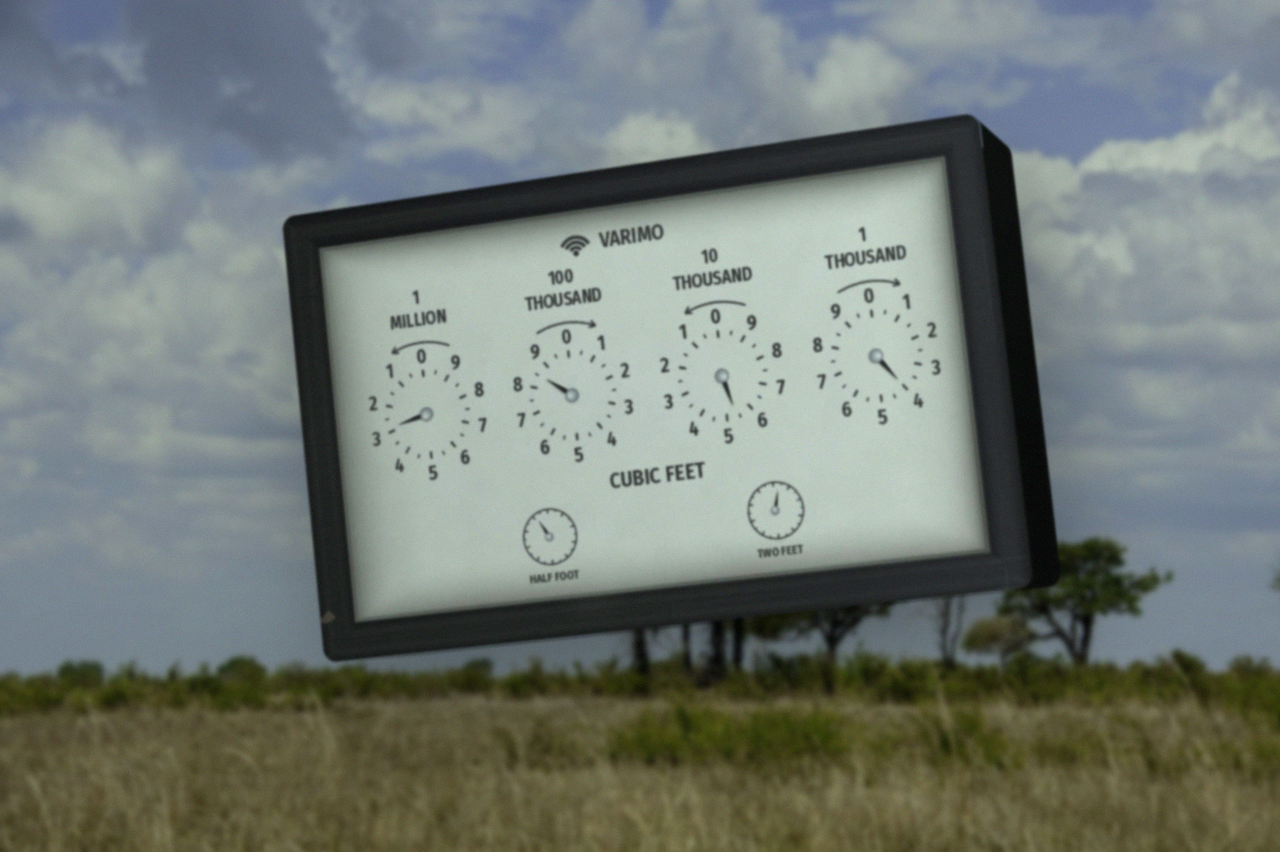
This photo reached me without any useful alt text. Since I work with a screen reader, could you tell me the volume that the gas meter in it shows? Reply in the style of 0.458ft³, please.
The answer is 285400ft³
